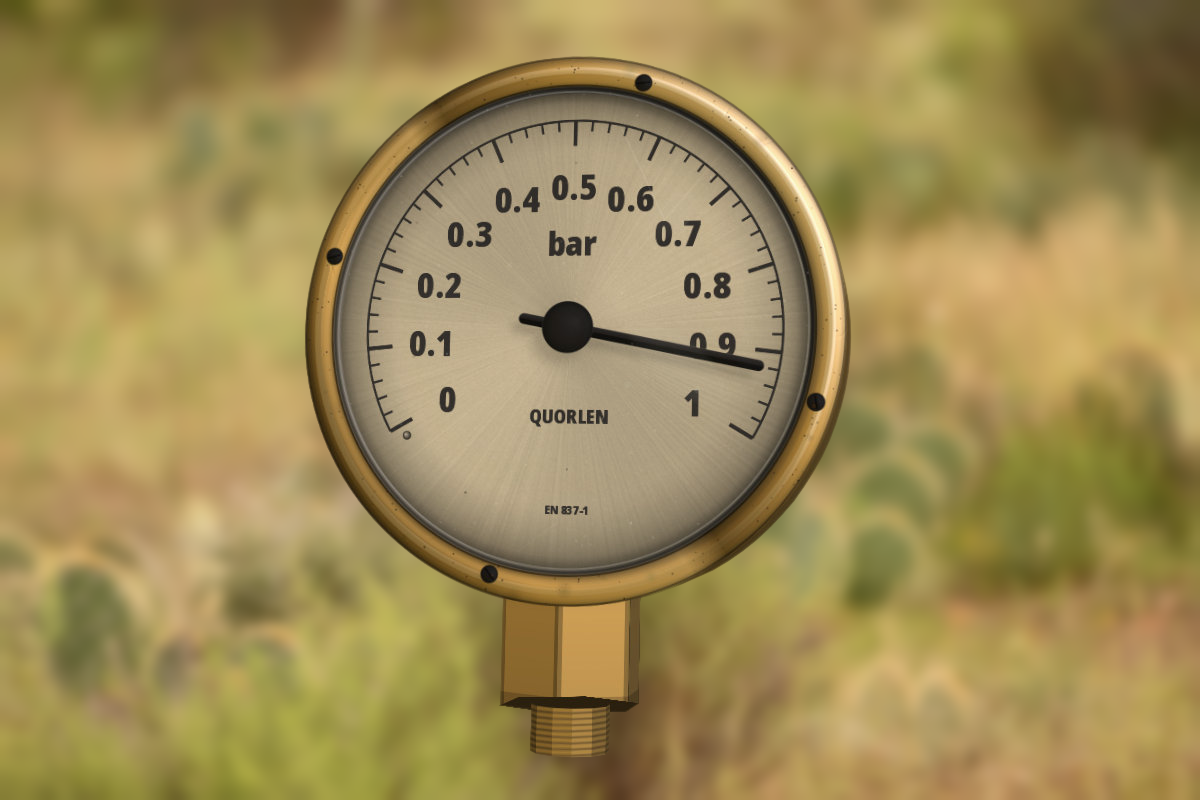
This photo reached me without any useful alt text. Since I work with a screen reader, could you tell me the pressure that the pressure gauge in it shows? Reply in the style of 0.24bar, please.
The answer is 0.92bar
